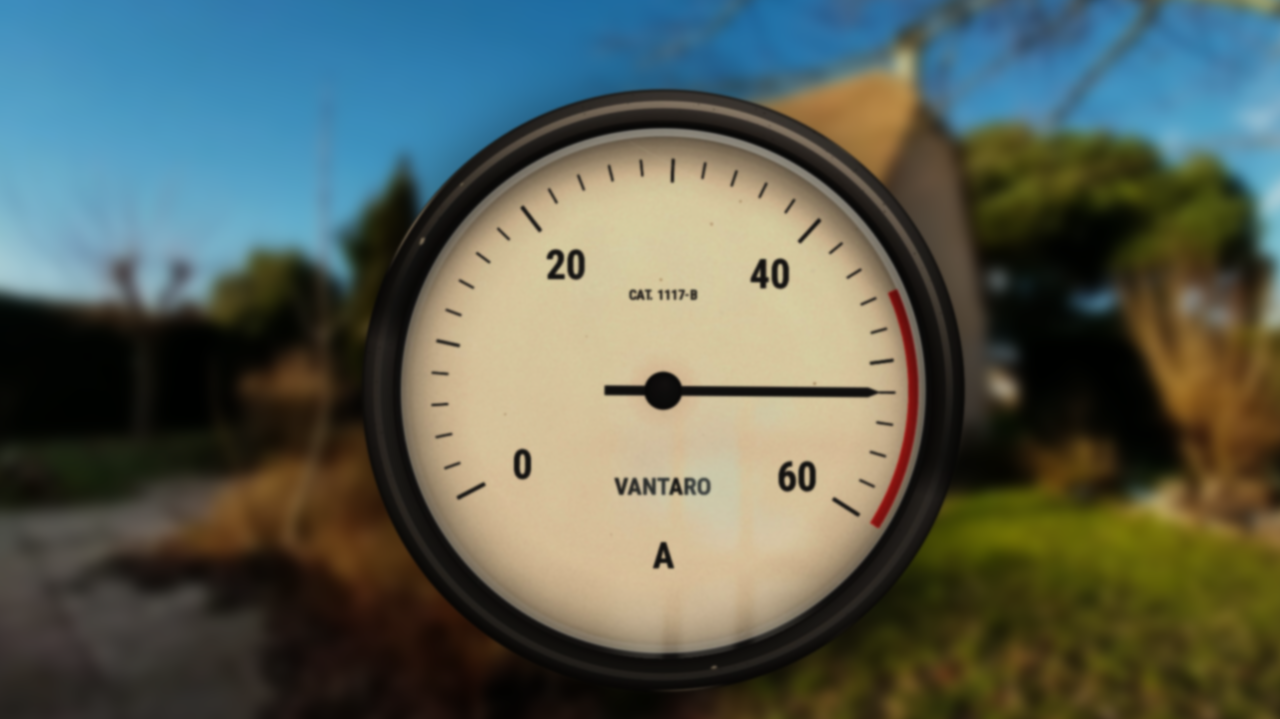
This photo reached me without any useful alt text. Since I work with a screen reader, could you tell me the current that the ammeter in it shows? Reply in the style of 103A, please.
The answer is 52A
